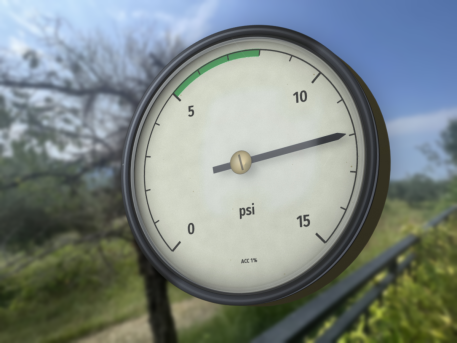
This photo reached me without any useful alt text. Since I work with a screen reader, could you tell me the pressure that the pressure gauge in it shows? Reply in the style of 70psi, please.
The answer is 12psi
